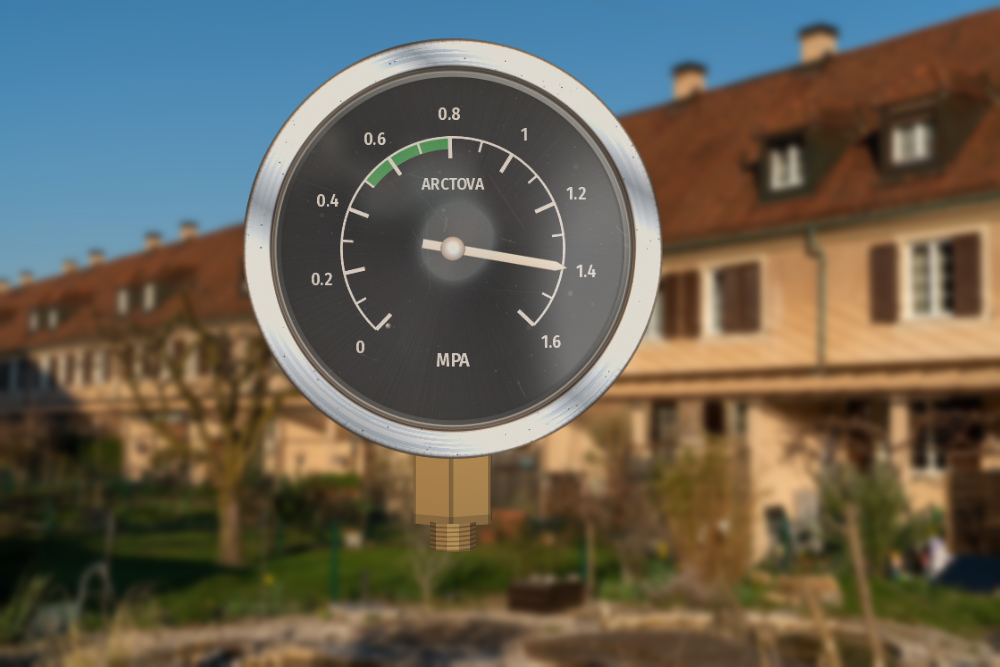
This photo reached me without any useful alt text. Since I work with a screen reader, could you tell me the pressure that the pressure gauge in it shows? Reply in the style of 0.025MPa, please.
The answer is 1.4MPa
